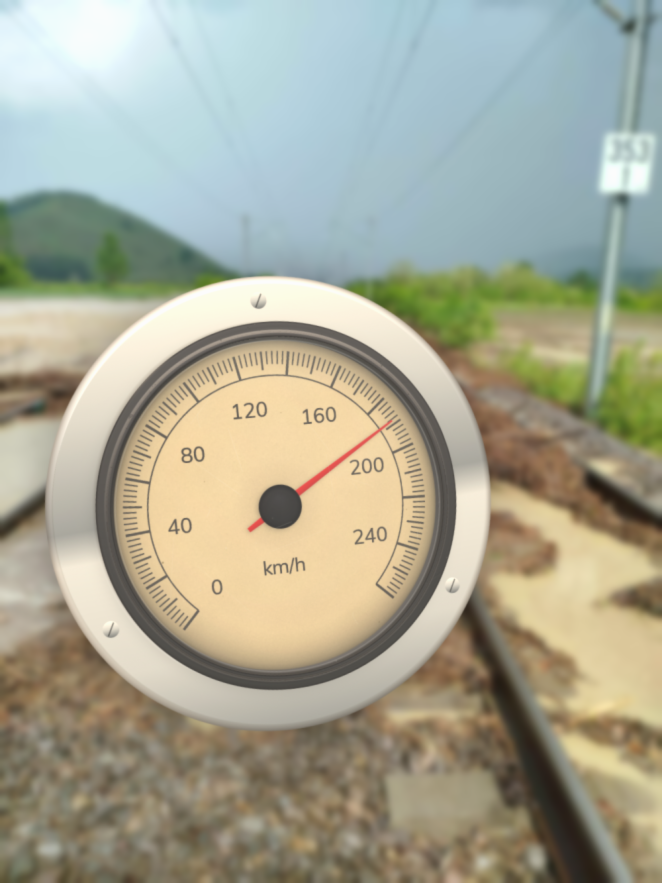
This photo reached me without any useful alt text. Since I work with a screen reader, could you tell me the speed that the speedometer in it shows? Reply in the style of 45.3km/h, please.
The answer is 188km/h
